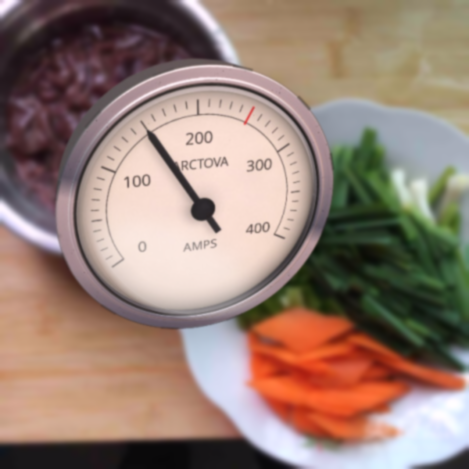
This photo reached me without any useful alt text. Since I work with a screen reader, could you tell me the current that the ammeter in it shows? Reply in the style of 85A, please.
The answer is 150A
